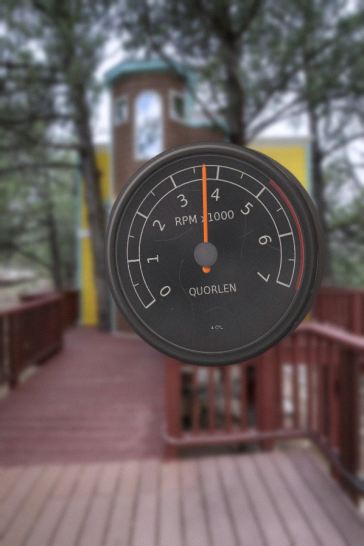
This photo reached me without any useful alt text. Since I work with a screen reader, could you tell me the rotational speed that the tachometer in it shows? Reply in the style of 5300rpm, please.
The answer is 3750rpm
